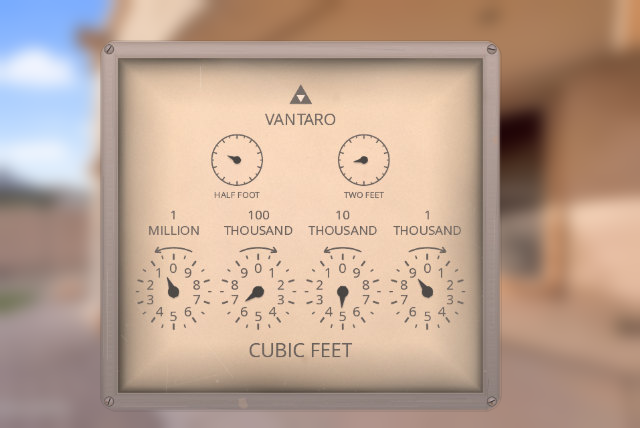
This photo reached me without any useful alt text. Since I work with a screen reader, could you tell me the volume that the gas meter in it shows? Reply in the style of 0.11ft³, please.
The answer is 64900ft³
